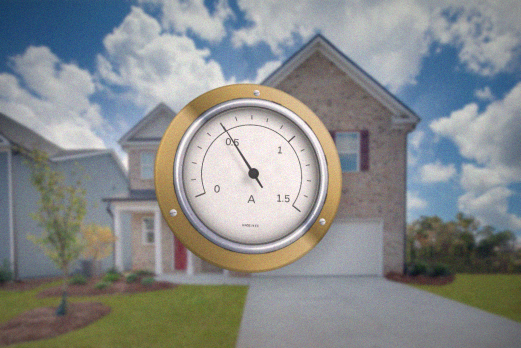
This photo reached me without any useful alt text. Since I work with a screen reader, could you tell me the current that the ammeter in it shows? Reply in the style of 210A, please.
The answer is 0.5A
